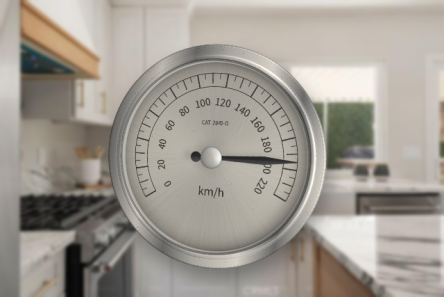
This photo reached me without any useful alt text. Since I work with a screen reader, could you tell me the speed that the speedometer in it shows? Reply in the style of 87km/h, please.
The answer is 195km/h
